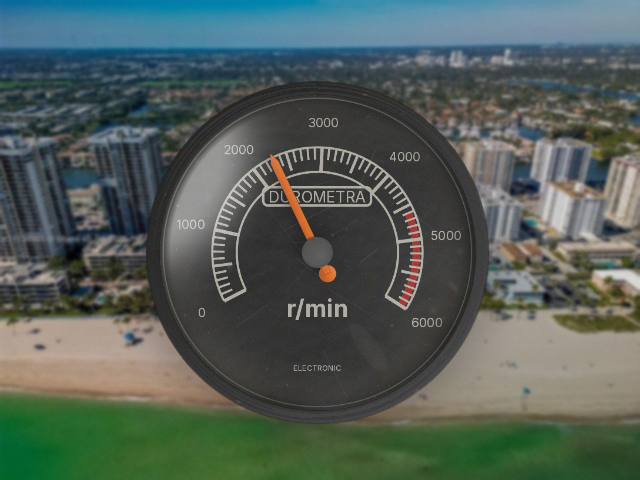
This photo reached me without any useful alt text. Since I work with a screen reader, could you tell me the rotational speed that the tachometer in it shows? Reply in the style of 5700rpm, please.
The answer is 2300rpm
